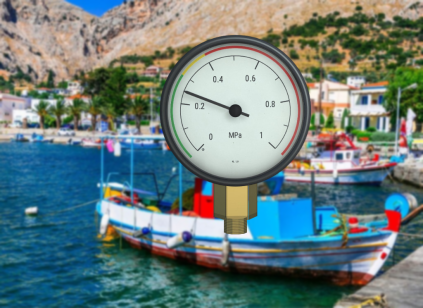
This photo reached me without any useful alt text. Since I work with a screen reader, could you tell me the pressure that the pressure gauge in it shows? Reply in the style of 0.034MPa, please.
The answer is 0.25MPa
